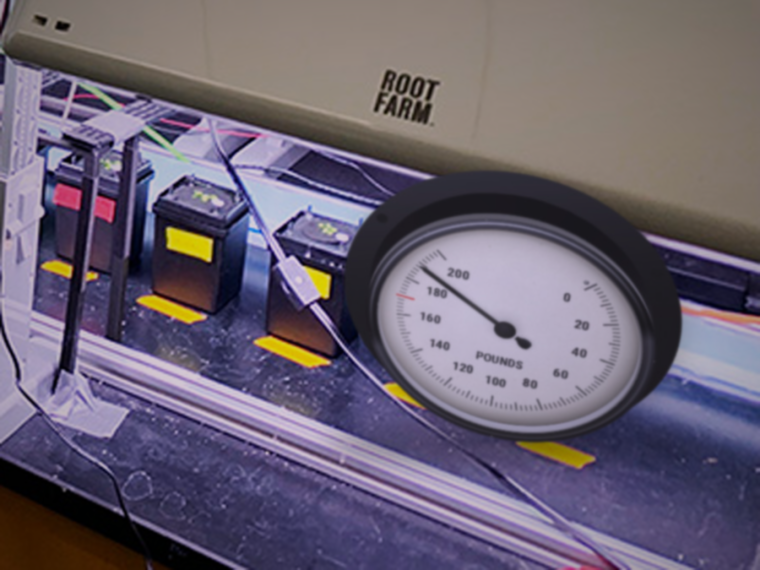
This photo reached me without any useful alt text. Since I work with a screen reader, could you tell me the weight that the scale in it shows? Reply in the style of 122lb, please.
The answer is 190lb
